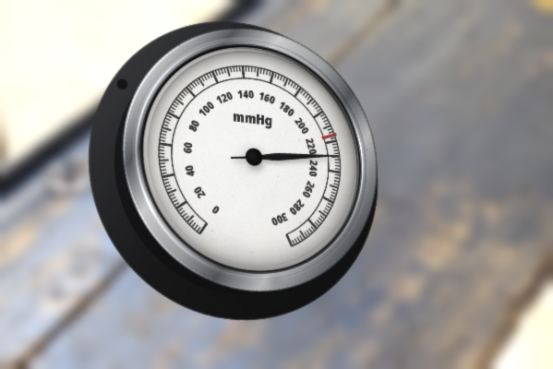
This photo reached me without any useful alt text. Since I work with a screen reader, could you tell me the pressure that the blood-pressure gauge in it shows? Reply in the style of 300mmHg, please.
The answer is 230mmHg
